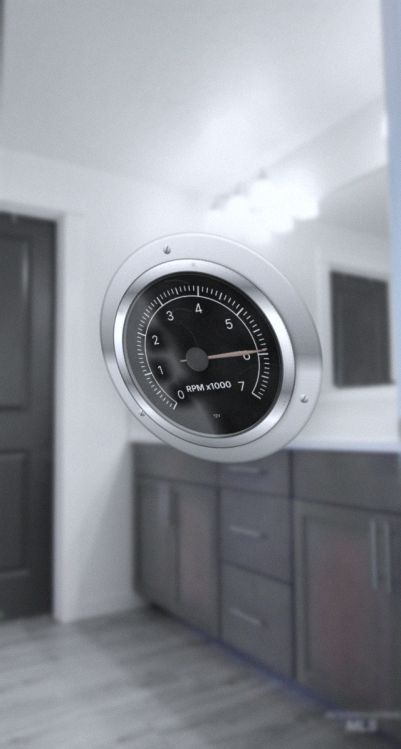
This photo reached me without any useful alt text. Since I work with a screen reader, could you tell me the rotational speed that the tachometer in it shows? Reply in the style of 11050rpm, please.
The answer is 5900rpm
